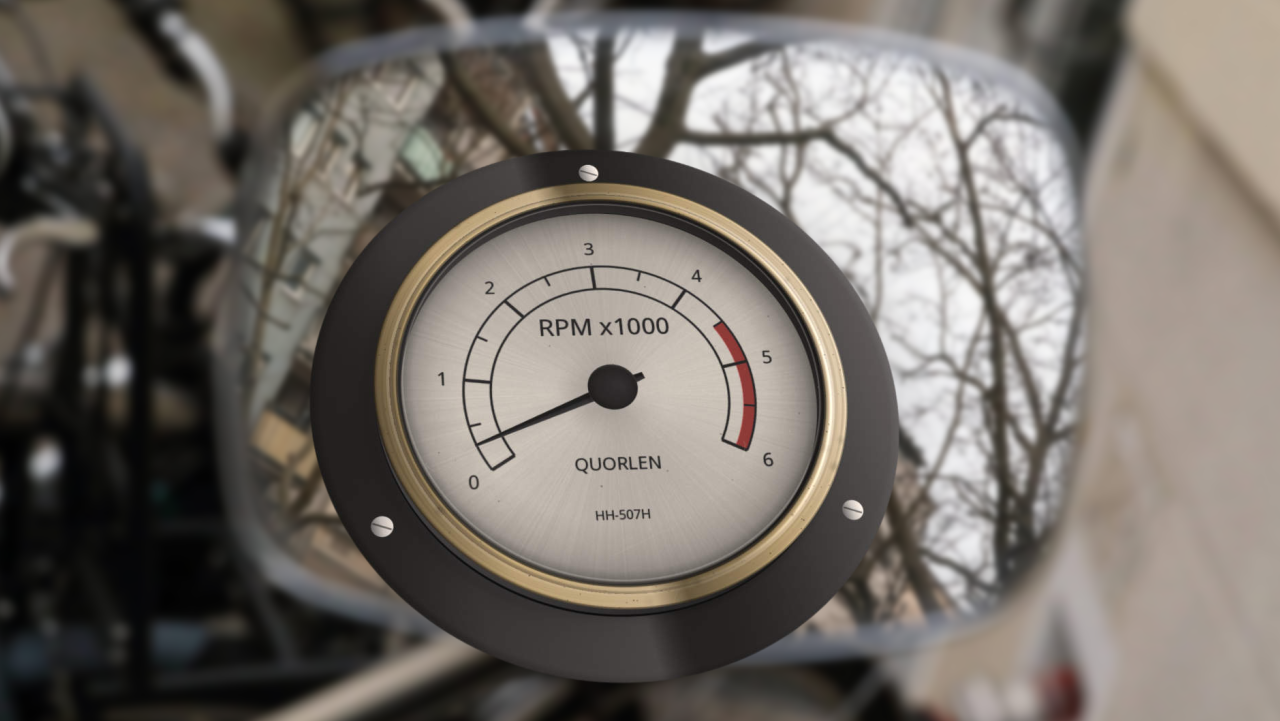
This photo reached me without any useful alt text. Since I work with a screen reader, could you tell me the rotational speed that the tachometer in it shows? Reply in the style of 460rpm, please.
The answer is 250rpm
